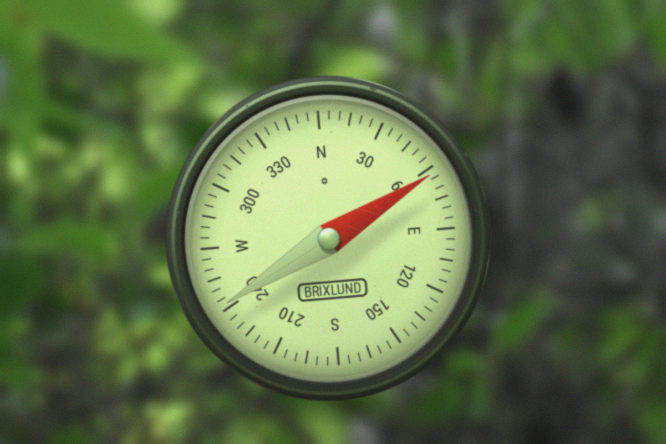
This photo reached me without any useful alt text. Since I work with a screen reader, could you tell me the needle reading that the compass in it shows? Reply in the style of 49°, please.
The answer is 62.5°
